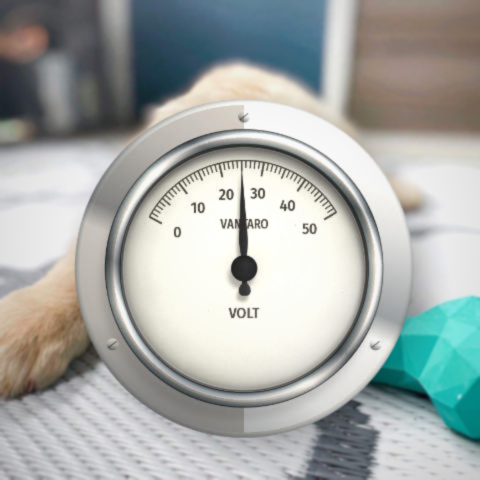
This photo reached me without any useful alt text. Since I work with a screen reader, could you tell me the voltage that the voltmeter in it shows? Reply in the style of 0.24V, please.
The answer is 25V
